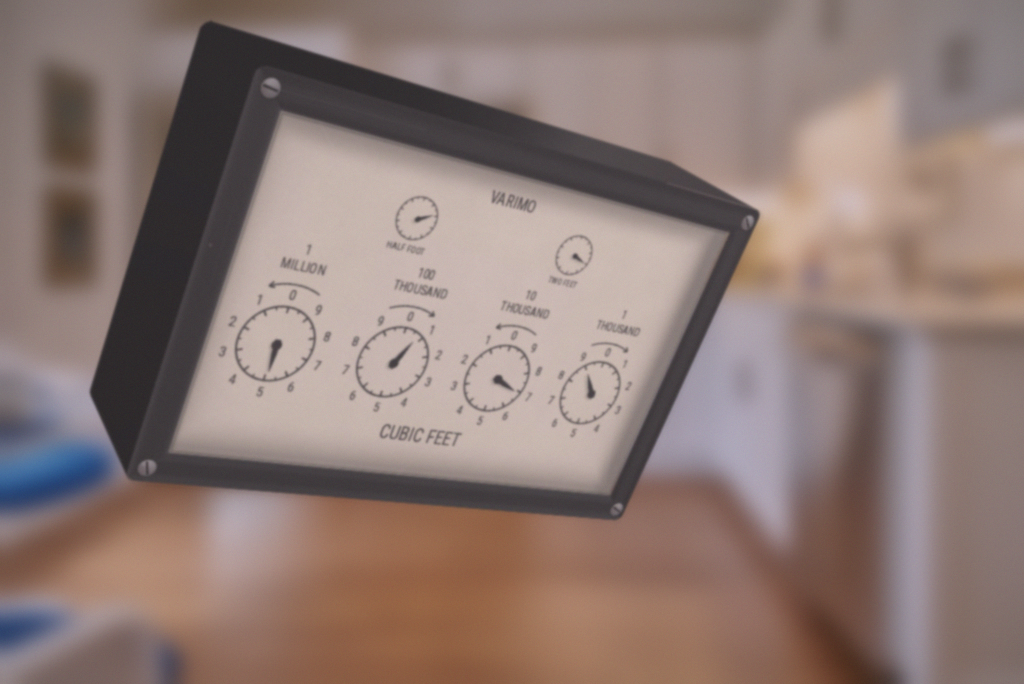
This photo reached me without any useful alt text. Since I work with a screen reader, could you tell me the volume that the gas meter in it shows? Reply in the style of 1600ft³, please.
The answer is 506900ft³
